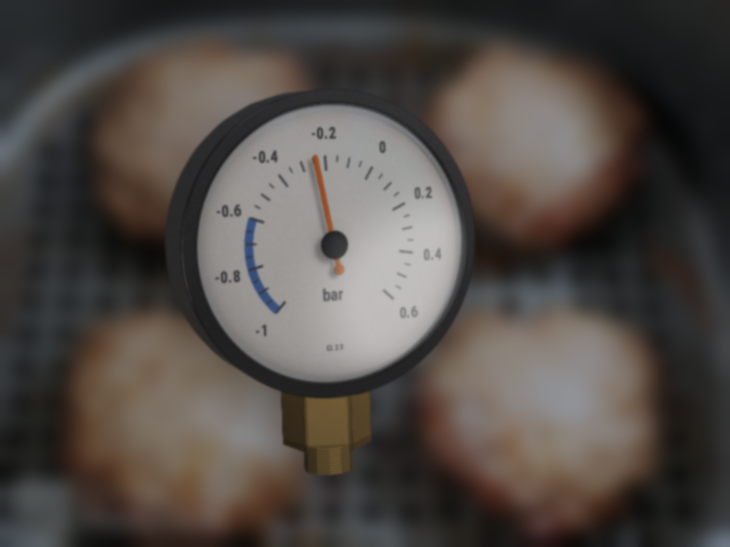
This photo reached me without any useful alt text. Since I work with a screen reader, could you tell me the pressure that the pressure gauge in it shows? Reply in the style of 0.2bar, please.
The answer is -0.25bar
